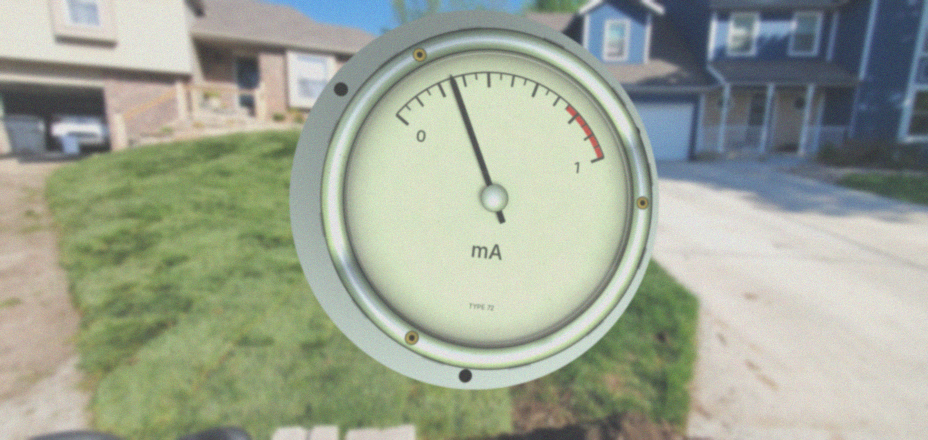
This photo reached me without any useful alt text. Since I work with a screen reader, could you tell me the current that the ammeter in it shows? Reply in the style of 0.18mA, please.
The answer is 0.25mA
